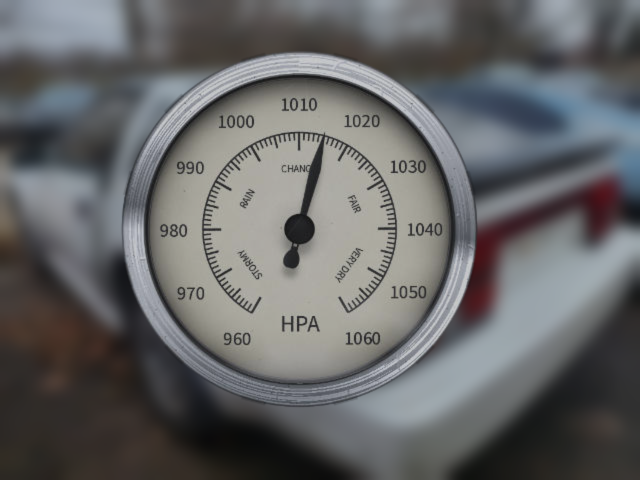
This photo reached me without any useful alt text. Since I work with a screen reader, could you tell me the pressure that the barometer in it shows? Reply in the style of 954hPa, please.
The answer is 1015hPa
